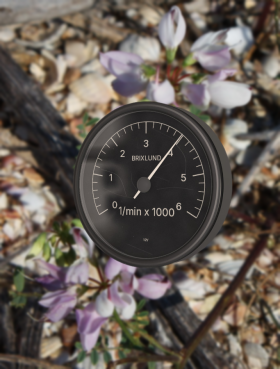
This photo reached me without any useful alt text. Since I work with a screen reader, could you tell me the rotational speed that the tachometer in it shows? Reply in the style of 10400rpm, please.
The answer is 4000rpm
